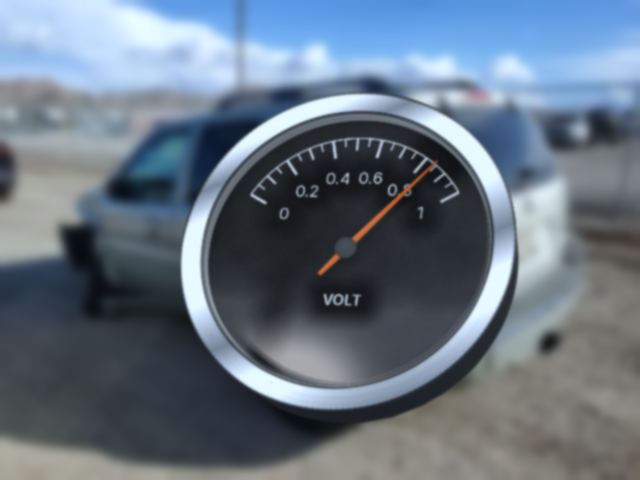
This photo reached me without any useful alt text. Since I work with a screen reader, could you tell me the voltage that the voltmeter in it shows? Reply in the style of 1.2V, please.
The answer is 0.85V
